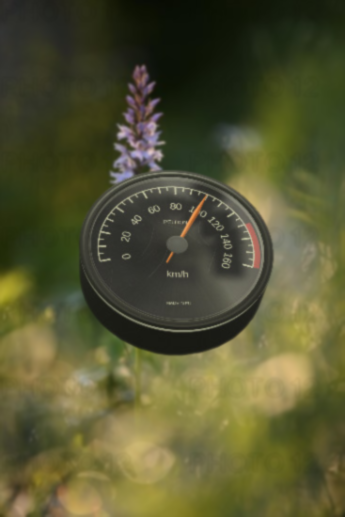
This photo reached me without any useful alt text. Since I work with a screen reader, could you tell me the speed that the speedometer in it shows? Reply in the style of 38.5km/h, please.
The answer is 100km/h
